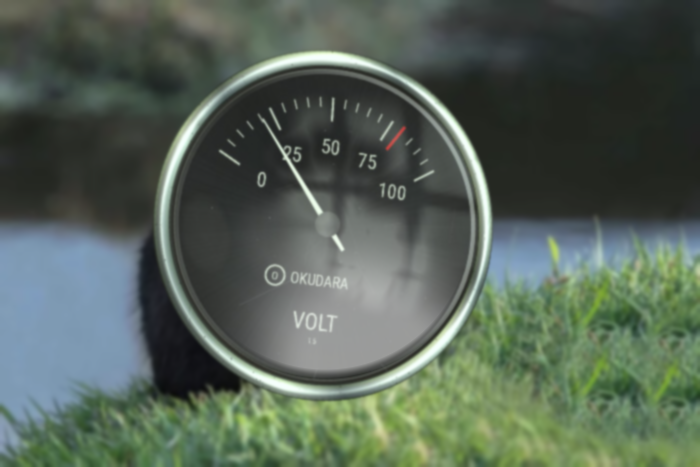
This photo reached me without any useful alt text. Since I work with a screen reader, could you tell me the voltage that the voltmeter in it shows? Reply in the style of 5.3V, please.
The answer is 20V
